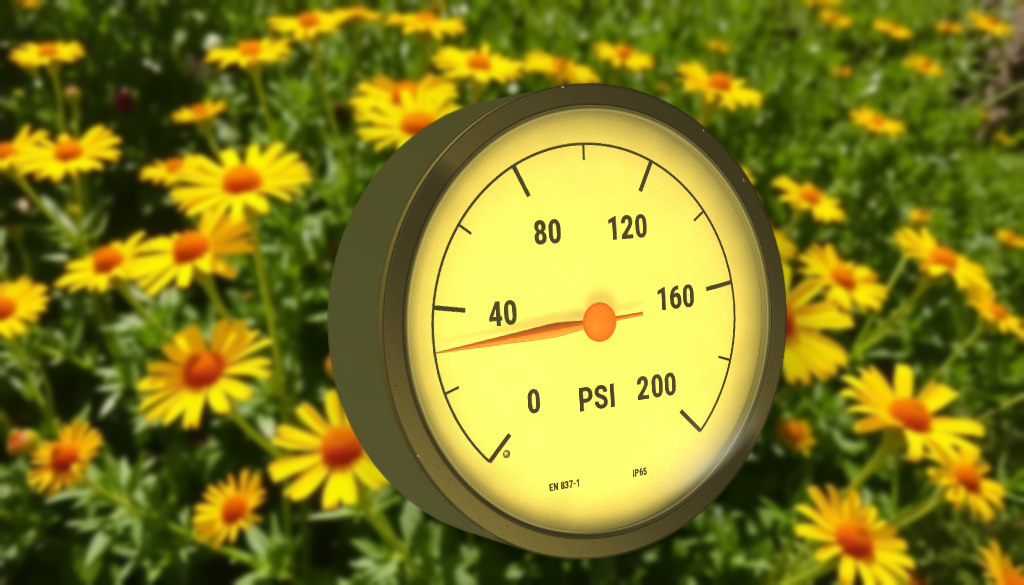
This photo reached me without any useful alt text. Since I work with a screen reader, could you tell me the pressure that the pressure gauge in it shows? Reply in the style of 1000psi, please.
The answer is 30psi
